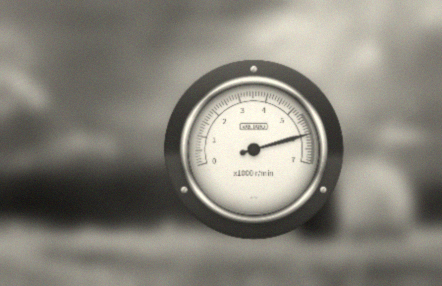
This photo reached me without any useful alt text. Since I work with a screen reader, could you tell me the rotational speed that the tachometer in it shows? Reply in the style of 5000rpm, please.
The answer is 6000rpm
